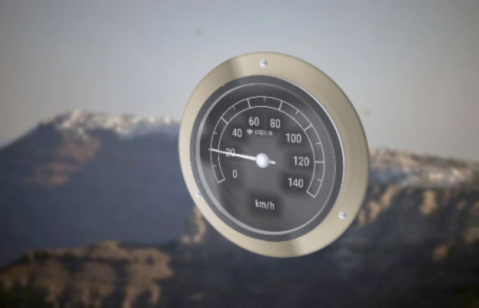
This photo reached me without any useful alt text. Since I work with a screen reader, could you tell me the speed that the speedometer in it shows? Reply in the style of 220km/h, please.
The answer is 20km/h
